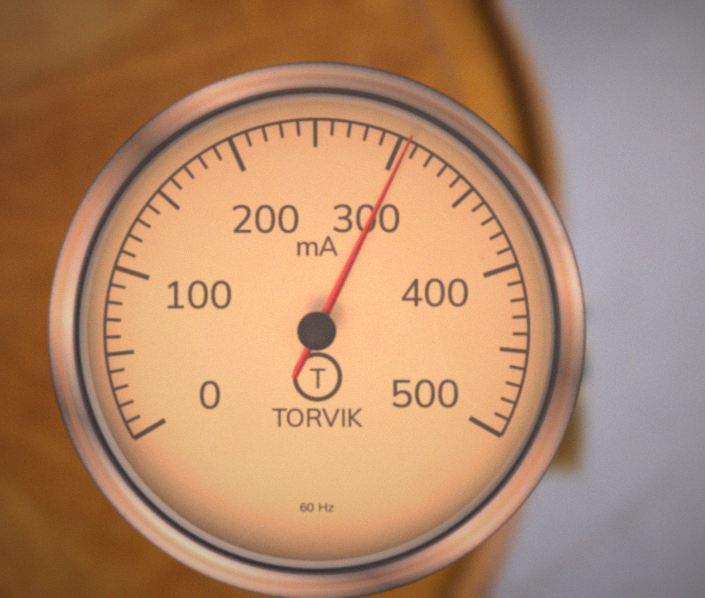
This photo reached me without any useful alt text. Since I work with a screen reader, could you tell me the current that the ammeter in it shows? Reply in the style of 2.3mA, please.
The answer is 305mA
